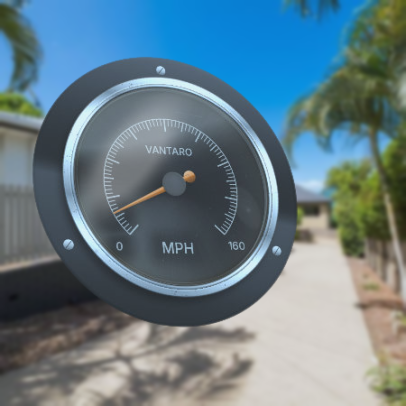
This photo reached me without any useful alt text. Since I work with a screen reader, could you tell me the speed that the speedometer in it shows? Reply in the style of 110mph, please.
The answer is 12mph
